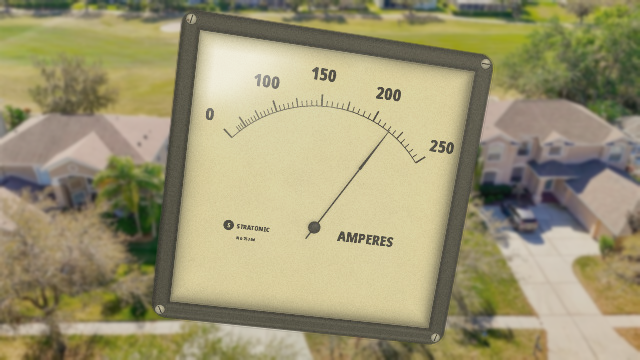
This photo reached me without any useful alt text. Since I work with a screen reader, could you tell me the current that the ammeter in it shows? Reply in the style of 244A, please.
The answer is 215A
